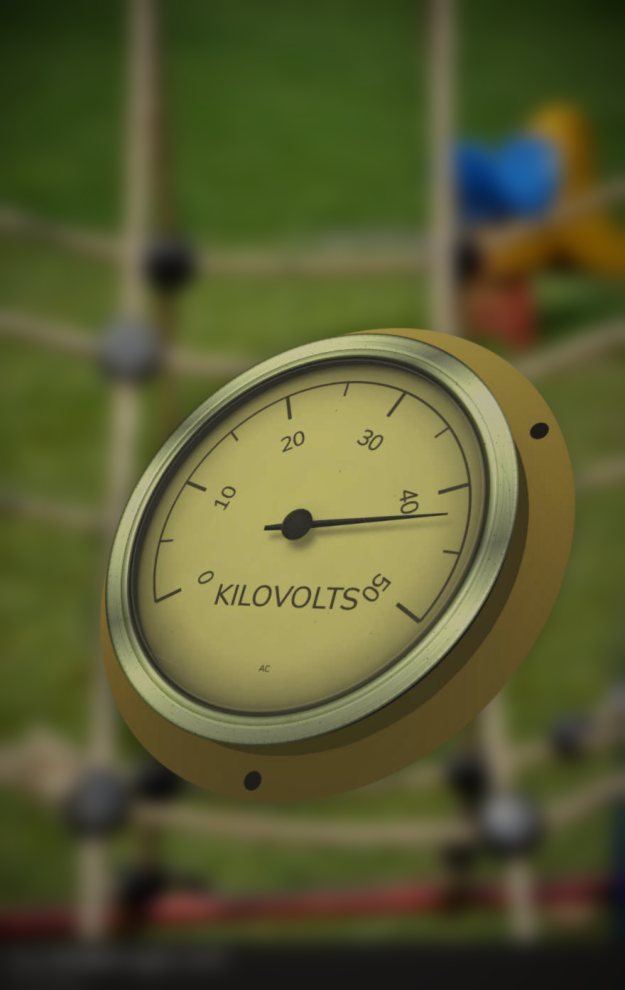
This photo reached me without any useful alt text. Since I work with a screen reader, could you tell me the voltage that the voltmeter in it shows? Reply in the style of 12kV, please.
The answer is 42.5kV
